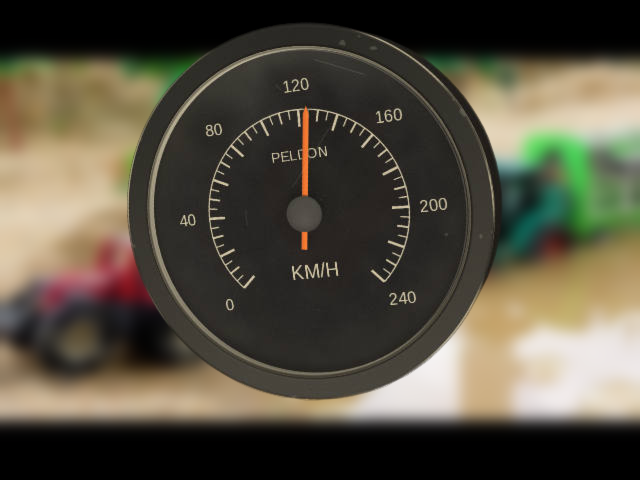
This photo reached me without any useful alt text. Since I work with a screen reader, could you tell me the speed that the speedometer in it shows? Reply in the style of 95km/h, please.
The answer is 125km/h
